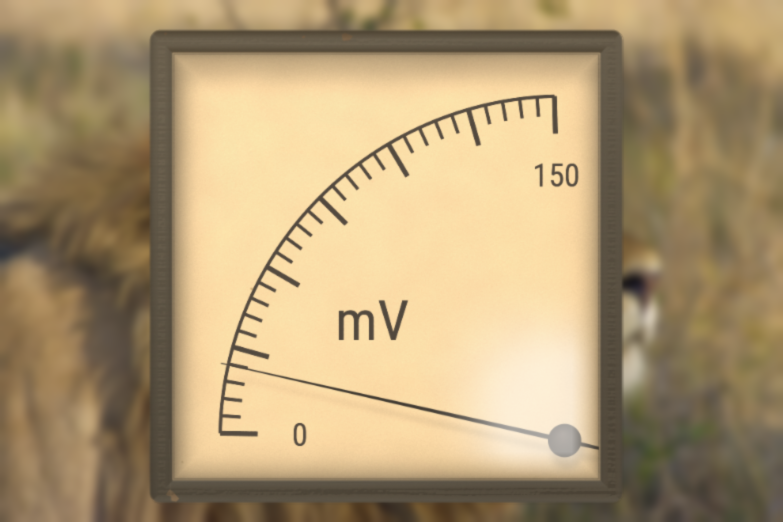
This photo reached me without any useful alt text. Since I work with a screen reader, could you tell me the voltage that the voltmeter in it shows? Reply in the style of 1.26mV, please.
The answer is 20mV
